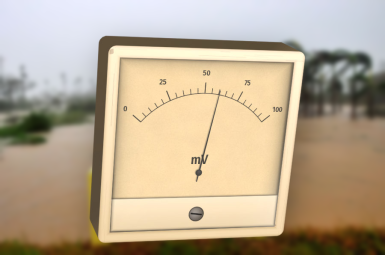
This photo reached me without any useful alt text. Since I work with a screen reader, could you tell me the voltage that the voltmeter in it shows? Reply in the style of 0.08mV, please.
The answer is 60mV
